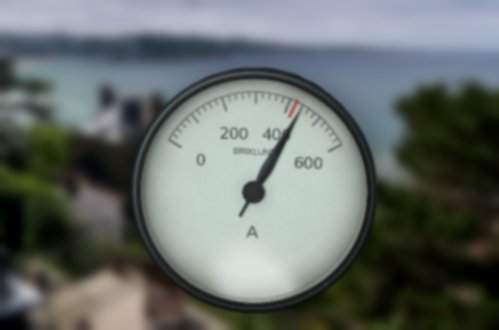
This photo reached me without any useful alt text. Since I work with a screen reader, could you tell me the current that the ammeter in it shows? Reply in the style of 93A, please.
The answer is 440A
